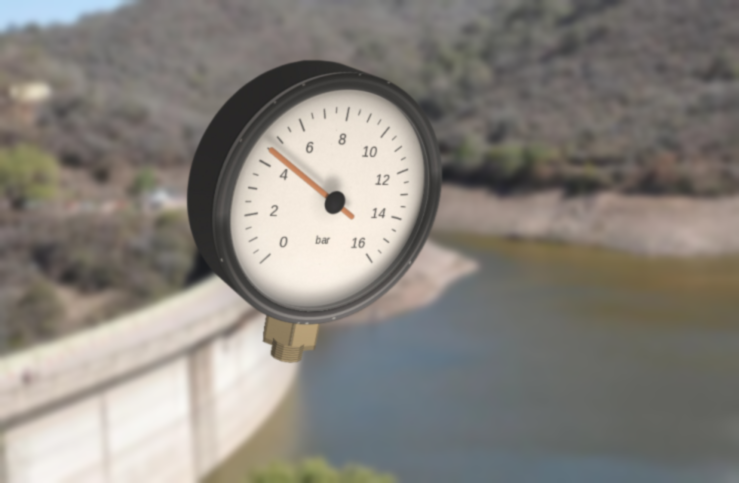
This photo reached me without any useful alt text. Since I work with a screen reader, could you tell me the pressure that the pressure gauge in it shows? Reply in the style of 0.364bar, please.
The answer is 4.5bar
